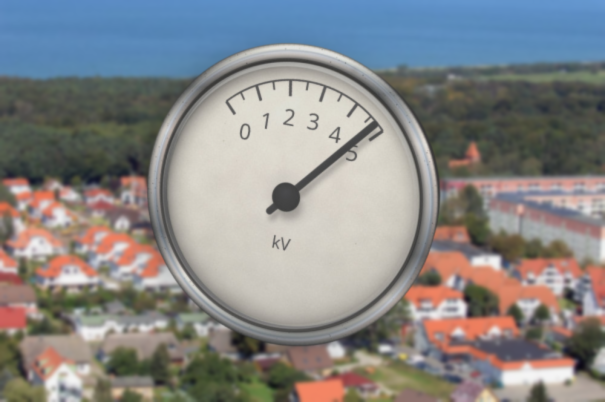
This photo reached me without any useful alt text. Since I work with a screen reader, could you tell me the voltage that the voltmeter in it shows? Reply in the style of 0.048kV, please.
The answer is 4.75kV
